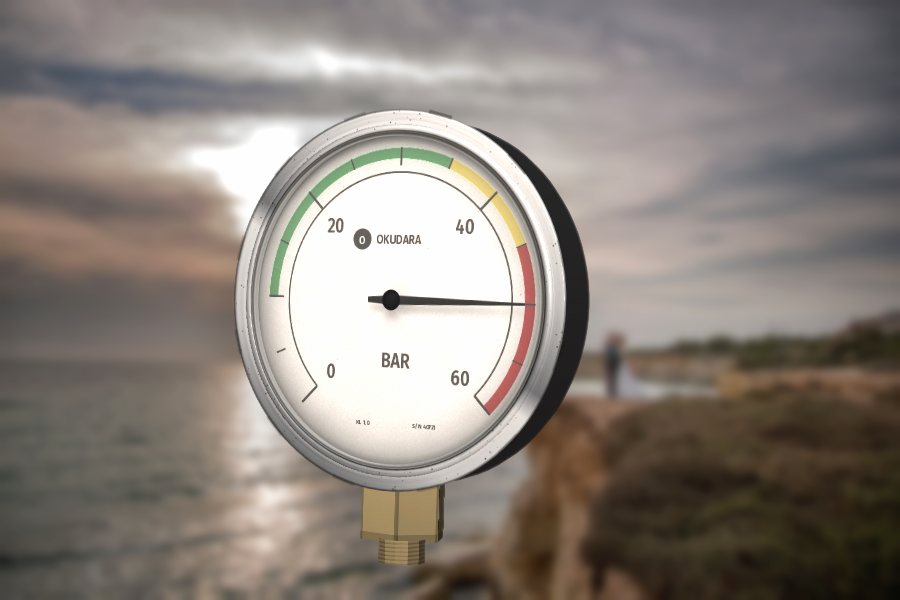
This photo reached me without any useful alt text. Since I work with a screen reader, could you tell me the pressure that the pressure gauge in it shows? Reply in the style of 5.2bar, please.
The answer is 50bar
